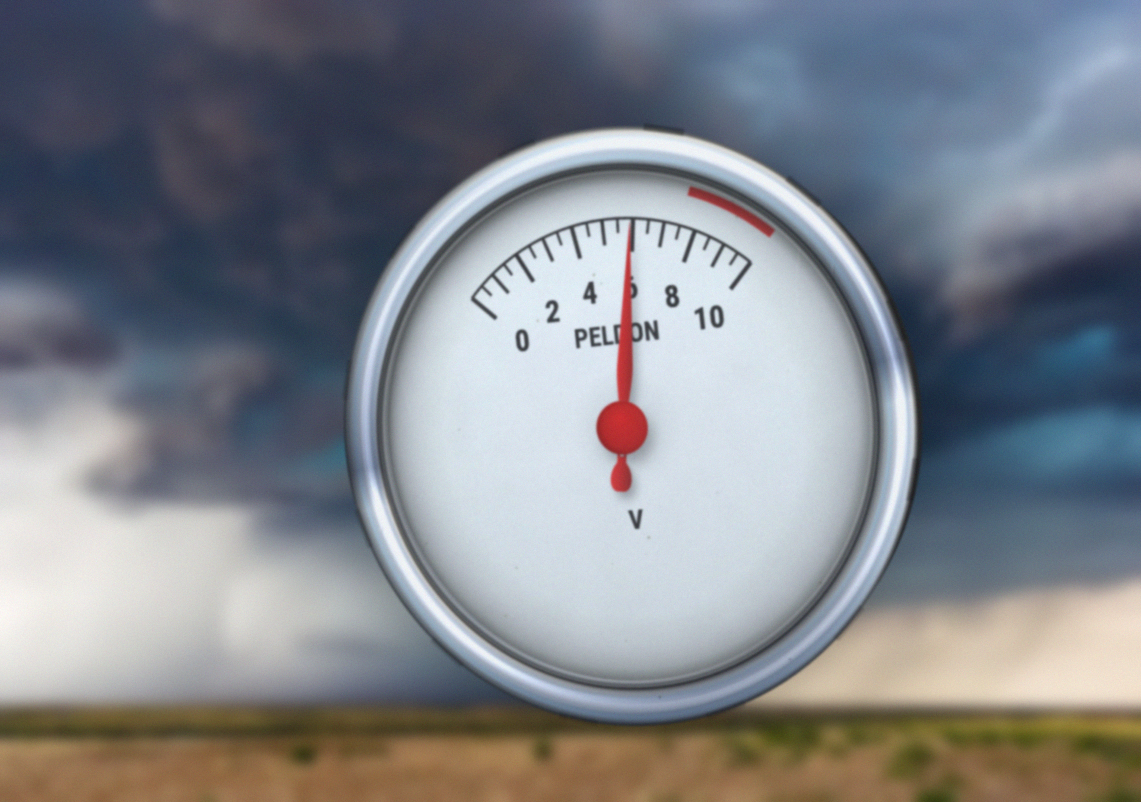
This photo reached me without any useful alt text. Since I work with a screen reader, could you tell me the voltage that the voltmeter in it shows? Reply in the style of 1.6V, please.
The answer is 6V
